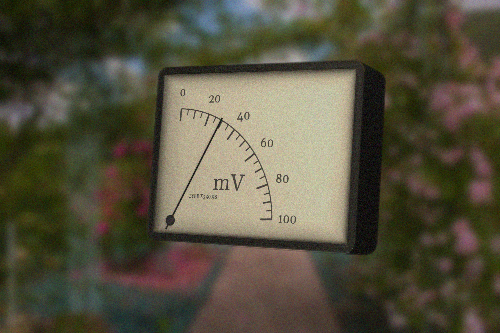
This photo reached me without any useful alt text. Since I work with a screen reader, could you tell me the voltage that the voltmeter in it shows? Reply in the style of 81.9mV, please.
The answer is 30mV
